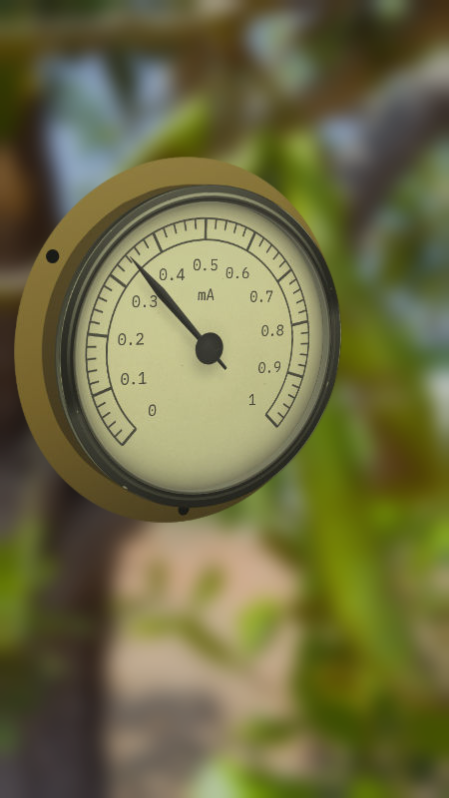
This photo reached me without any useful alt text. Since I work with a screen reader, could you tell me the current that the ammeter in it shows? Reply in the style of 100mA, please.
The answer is 0.34mA
